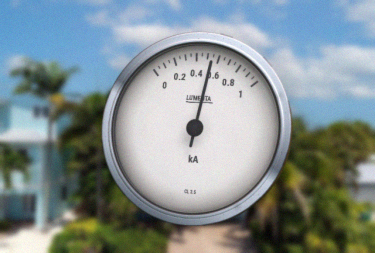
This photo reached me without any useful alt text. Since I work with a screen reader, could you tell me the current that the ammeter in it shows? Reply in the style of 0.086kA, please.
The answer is 0.55kA
